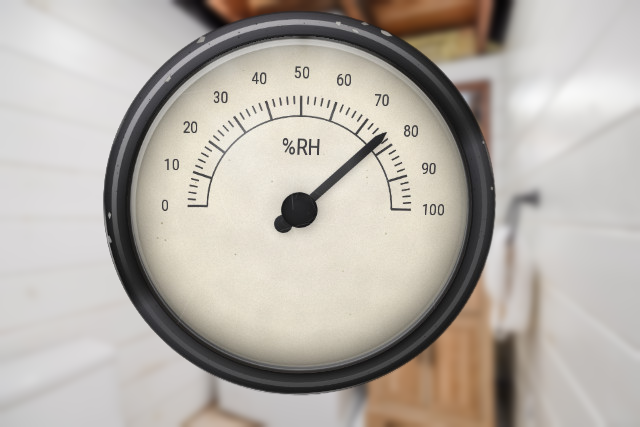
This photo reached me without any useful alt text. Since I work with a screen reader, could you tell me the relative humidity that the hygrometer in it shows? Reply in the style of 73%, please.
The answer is 76%
